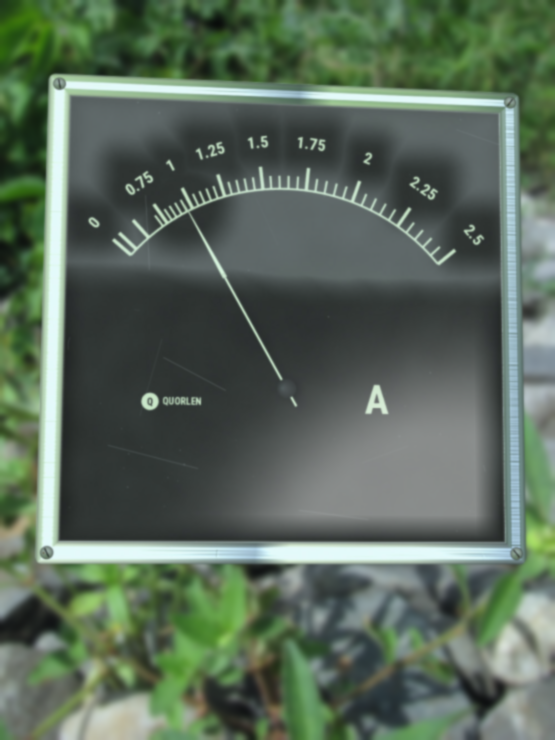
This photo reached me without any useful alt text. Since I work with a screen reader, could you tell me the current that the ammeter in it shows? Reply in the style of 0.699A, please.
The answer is 0.95A
